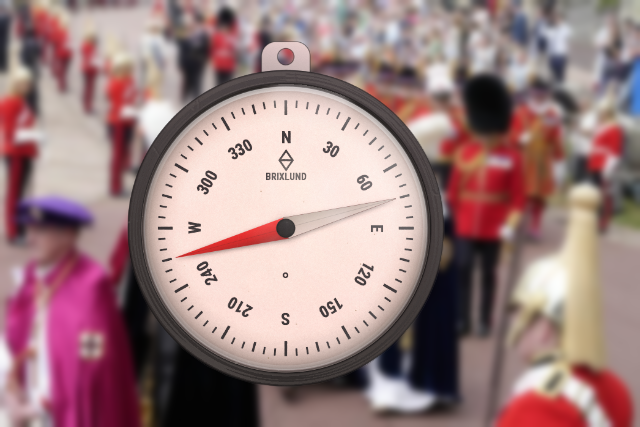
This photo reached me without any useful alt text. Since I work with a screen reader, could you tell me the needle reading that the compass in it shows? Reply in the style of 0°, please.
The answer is 255°
